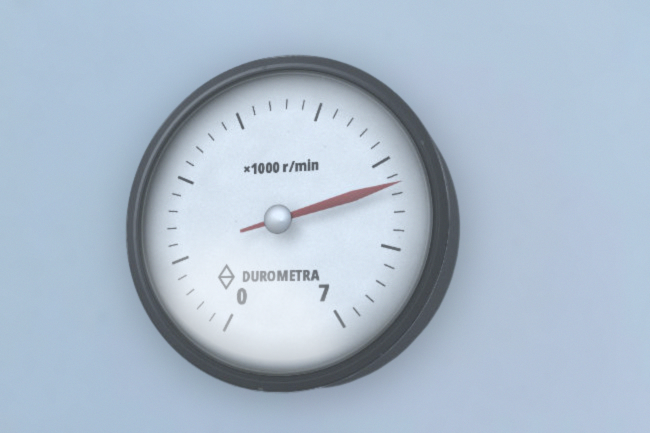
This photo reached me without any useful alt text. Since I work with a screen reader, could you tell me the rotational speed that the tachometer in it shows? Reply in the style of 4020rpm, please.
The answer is 5300rpm
